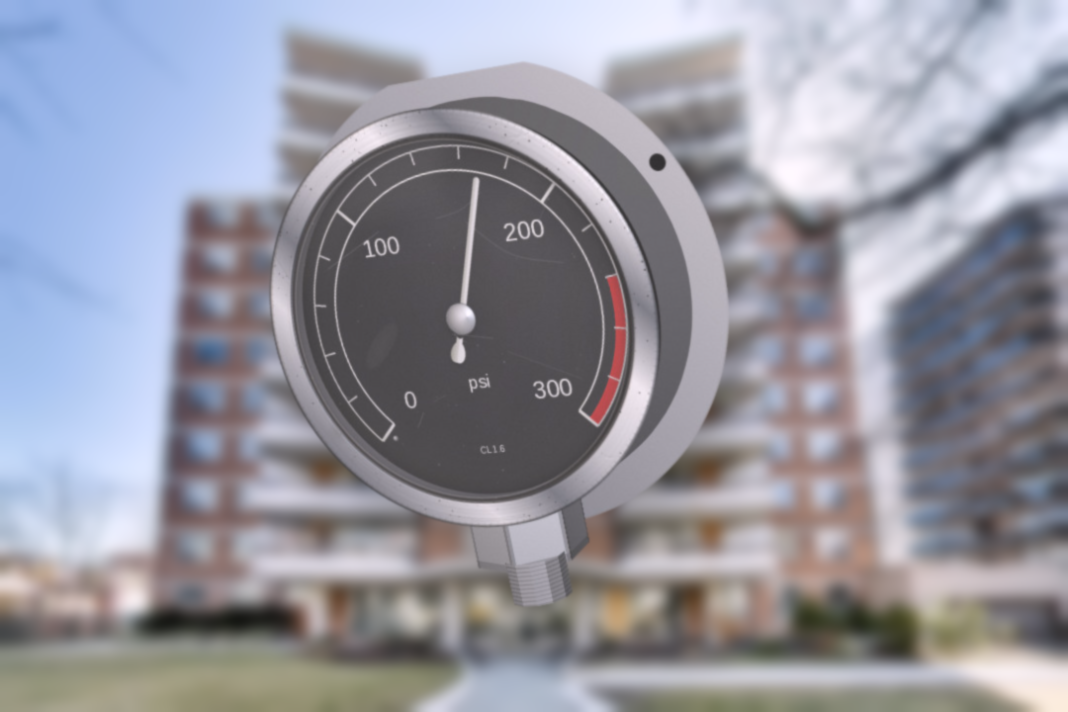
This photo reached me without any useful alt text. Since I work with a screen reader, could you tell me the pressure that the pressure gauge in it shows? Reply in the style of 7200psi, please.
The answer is 170psi
